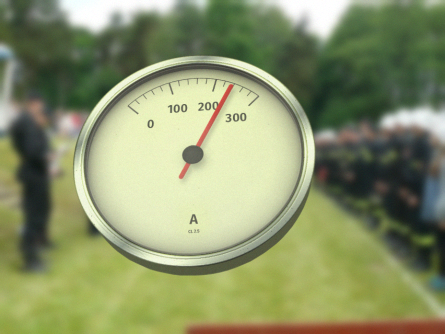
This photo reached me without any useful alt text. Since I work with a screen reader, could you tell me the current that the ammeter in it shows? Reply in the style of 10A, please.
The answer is 240A
